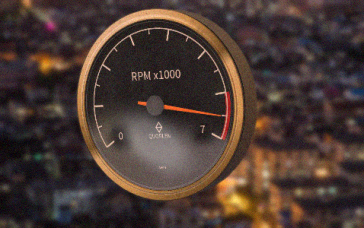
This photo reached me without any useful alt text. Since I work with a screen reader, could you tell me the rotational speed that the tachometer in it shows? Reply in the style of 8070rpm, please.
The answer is 6500rpm
